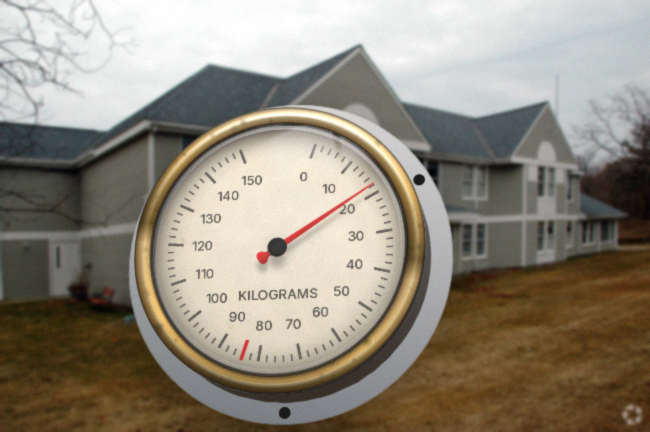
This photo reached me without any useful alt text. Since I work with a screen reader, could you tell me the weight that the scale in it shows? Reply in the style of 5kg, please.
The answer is 18kg
